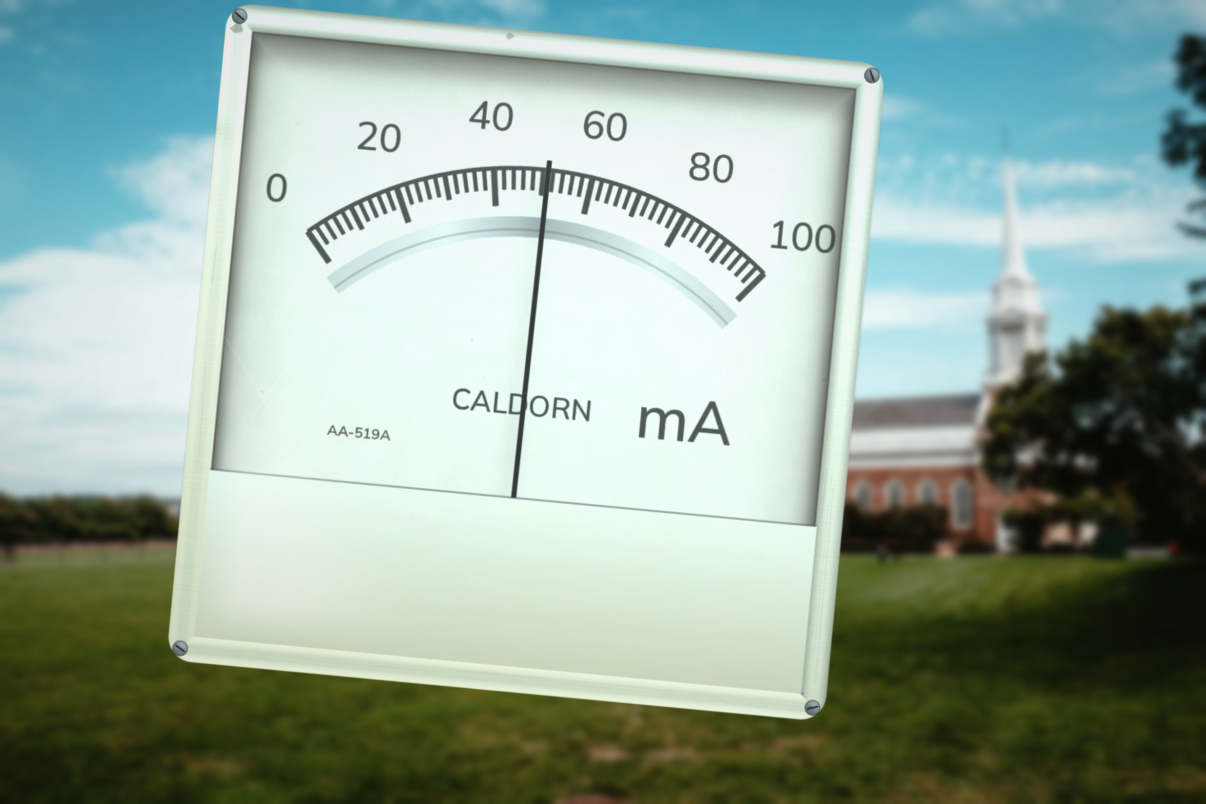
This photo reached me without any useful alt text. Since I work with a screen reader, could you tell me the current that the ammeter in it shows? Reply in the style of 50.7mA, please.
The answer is 51mA
